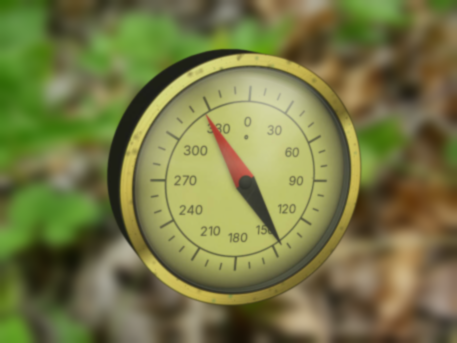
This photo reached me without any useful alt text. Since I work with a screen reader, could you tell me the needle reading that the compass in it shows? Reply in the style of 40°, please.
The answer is 325°
